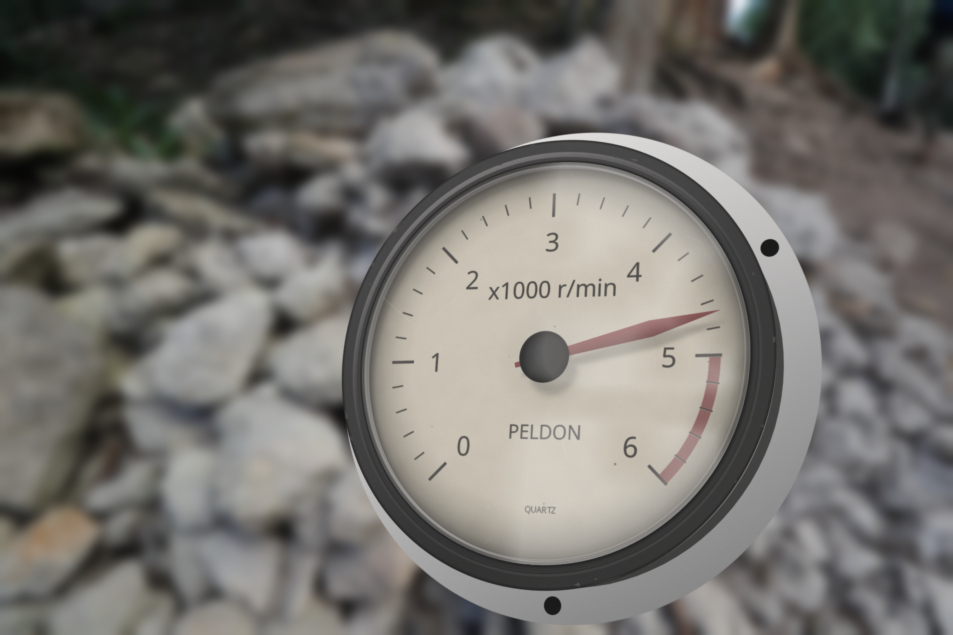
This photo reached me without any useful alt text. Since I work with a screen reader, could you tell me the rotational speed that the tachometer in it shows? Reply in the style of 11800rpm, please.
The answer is 4700rpm
